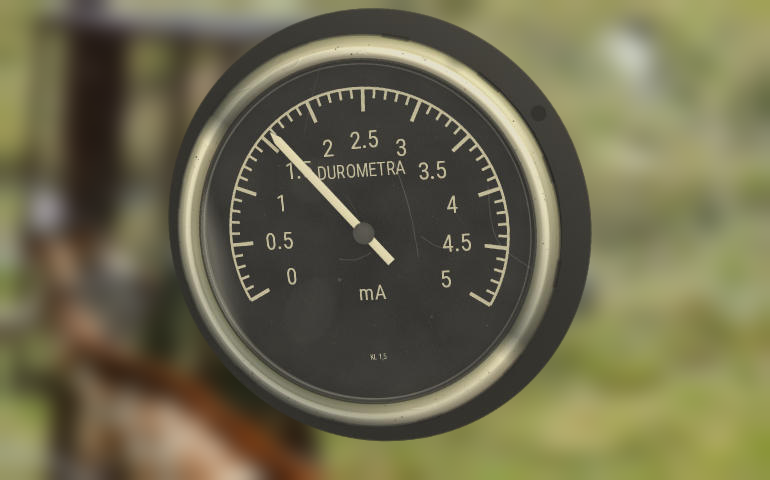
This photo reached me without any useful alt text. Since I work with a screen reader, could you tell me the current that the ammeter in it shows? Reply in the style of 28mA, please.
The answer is 1.6mA
